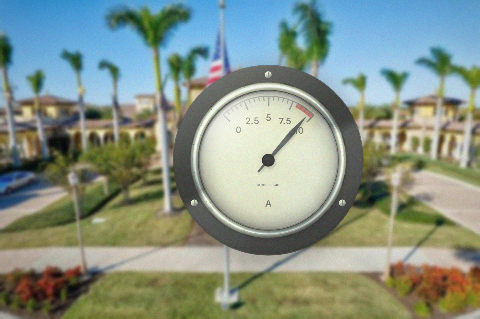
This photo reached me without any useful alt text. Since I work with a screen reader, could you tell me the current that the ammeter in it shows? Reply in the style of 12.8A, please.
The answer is 9.5A
